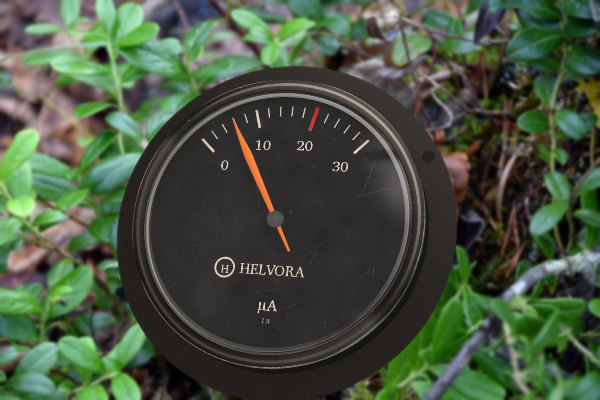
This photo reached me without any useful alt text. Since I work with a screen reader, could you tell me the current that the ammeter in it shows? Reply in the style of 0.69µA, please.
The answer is 6µA
